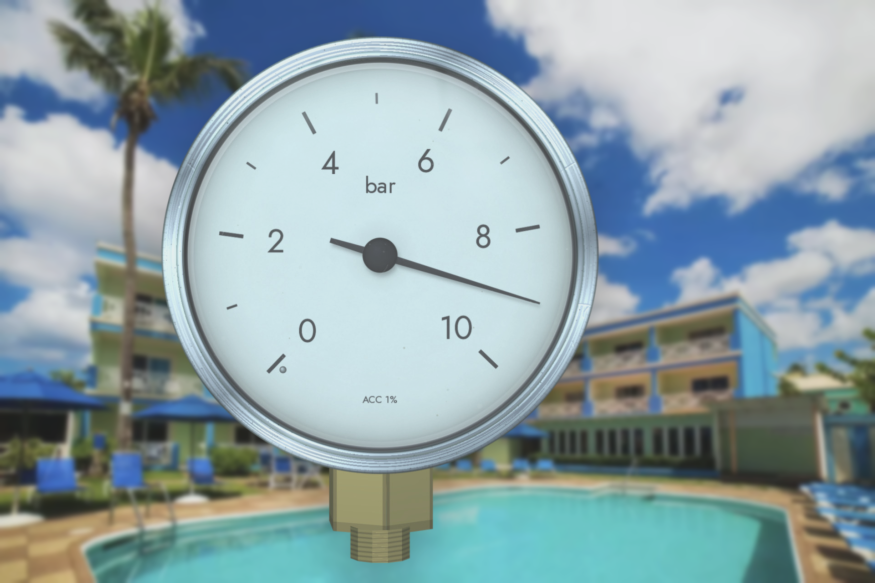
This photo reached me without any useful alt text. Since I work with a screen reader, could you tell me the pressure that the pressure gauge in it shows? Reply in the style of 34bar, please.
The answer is 9bar
